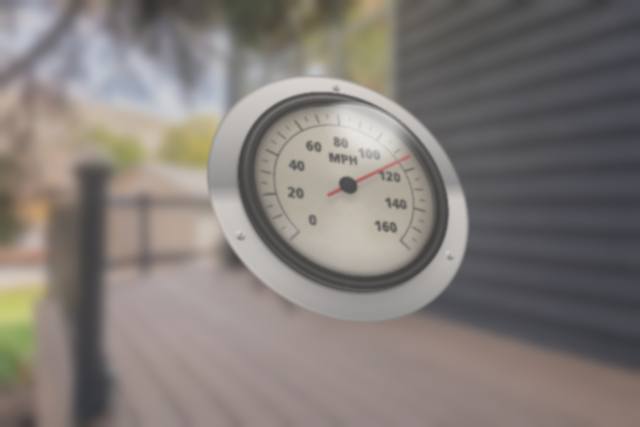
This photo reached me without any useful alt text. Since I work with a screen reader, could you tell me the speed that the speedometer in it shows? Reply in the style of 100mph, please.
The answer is 115mph
